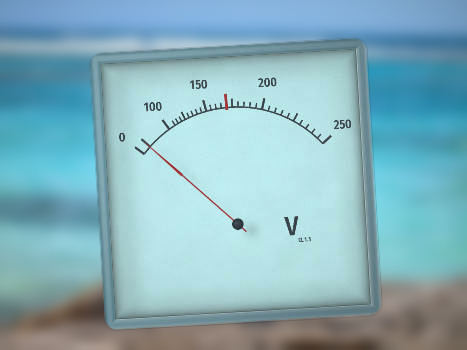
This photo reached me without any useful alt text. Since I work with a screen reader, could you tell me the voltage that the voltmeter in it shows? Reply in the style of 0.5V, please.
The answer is 50V
